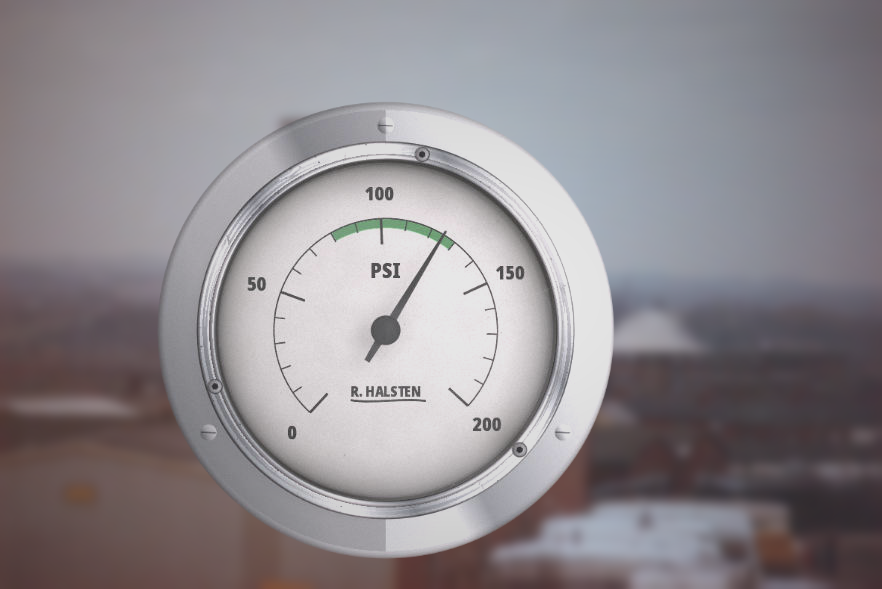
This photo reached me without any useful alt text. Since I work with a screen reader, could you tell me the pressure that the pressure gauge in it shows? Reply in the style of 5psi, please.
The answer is 125psi
